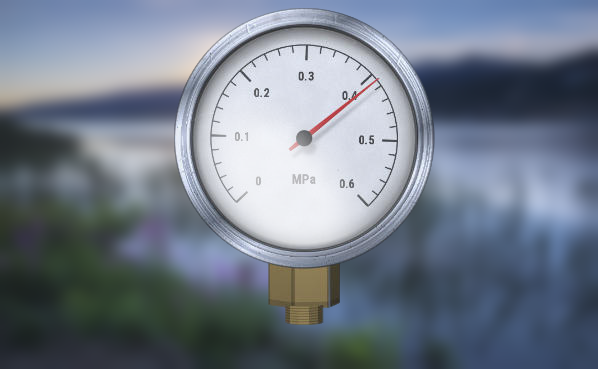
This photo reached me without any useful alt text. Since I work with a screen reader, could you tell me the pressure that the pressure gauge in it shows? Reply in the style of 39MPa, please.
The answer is 0.41MPa
